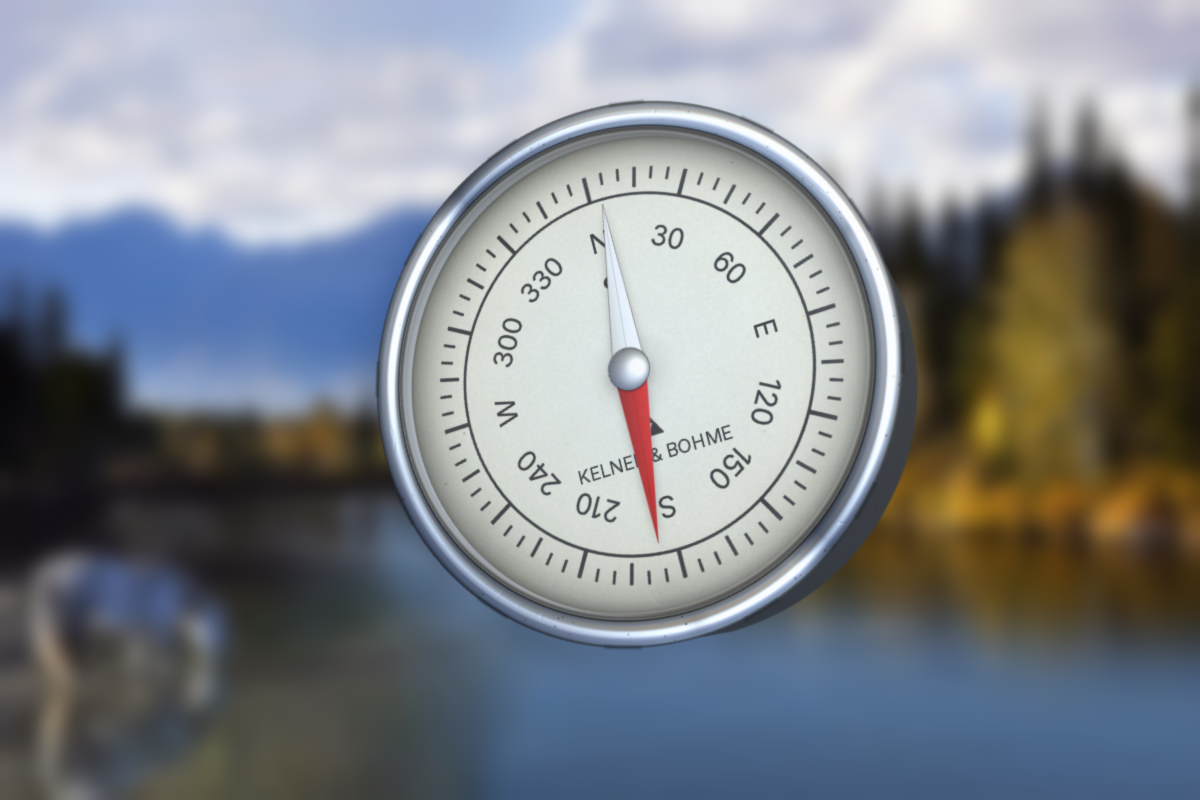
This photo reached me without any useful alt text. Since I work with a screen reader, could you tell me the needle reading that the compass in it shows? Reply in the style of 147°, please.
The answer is 185°
